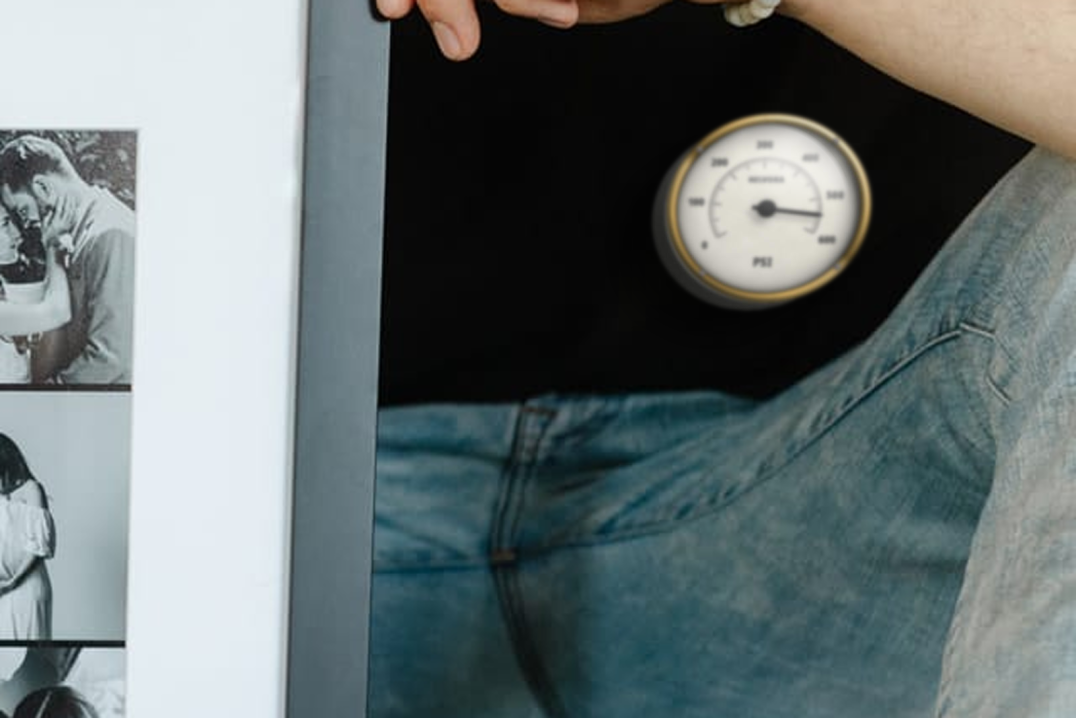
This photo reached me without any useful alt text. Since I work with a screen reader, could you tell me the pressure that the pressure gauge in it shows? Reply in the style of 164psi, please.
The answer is 550psi
